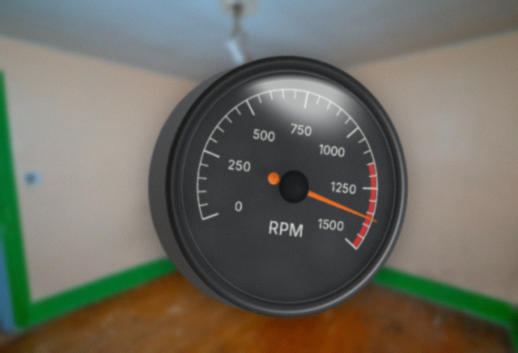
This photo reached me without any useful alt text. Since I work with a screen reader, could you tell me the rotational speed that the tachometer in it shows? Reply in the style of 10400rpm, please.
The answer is 1375rpm
